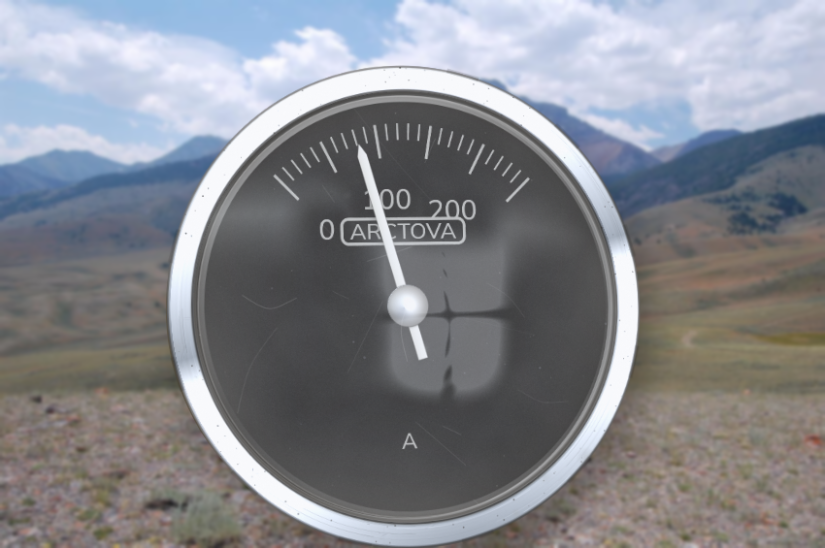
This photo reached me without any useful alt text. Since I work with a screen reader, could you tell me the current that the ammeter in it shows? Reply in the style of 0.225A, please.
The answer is 80A
